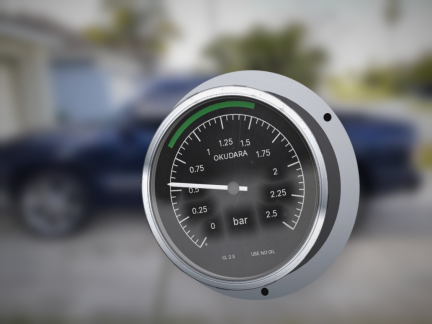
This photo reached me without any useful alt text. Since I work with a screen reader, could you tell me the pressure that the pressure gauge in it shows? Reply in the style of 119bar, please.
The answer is 0.55bar
